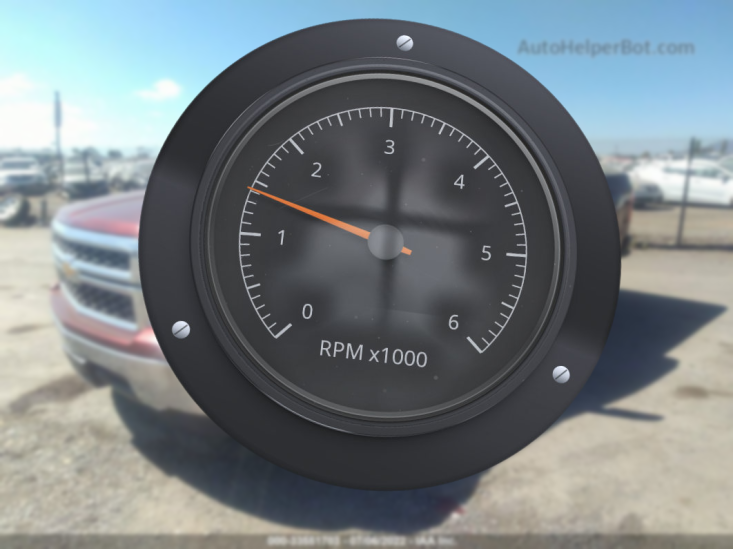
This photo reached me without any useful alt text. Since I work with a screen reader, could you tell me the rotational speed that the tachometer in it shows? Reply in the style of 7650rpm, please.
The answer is 1400rpm
